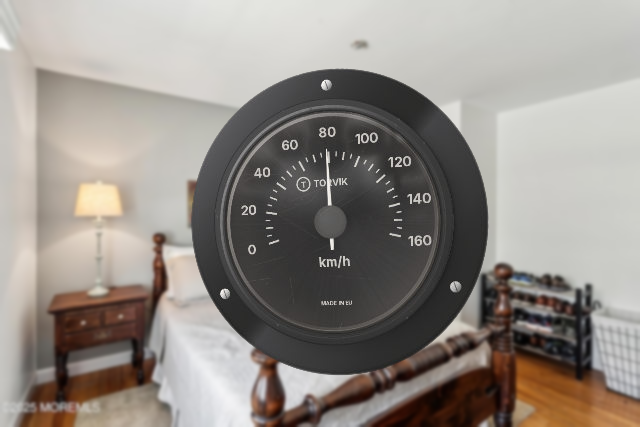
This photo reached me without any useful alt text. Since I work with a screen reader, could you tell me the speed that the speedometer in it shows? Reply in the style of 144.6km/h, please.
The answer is 80km/h
